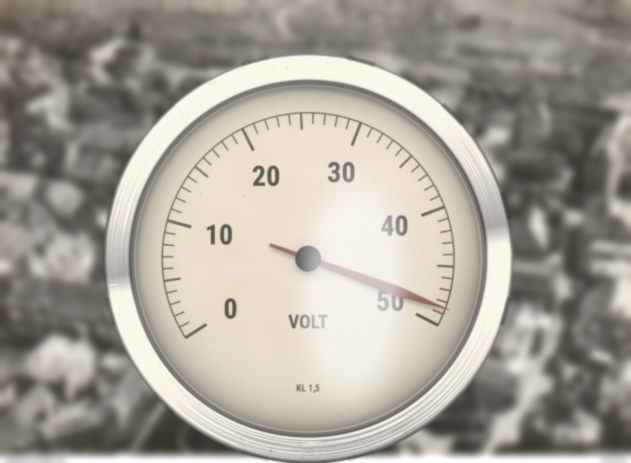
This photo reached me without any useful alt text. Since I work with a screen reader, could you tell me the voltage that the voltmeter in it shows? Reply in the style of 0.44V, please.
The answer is 48.5V
